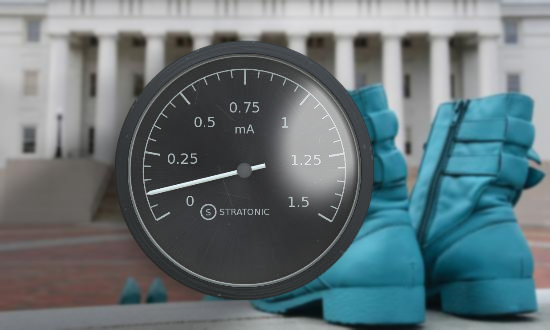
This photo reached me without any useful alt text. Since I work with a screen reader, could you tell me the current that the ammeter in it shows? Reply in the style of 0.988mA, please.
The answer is 0.1mA
